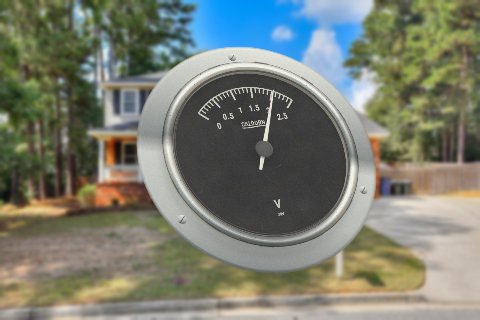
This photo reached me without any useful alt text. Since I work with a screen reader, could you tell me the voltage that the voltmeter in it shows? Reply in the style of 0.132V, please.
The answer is 2V
